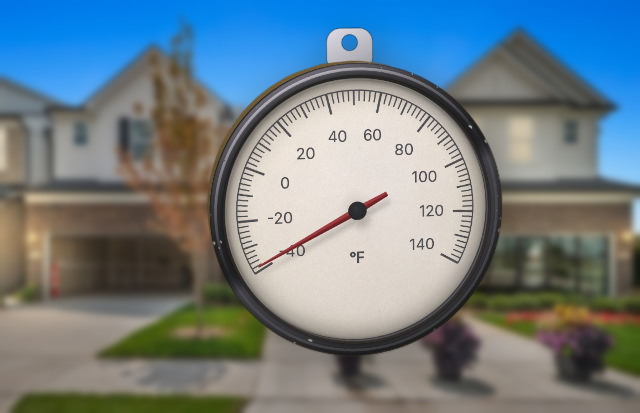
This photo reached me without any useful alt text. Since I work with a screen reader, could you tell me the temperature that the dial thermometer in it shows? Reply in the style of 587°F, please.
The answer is -38°F
